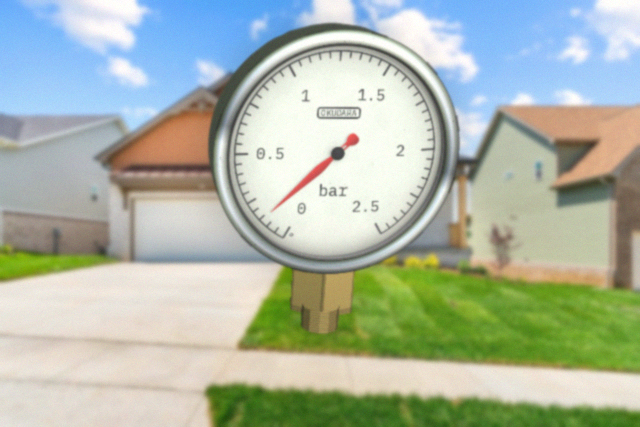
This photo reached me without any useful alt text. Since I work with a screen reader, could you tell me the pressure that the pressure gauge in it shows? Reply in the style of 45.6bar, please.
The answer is 0.15bar
